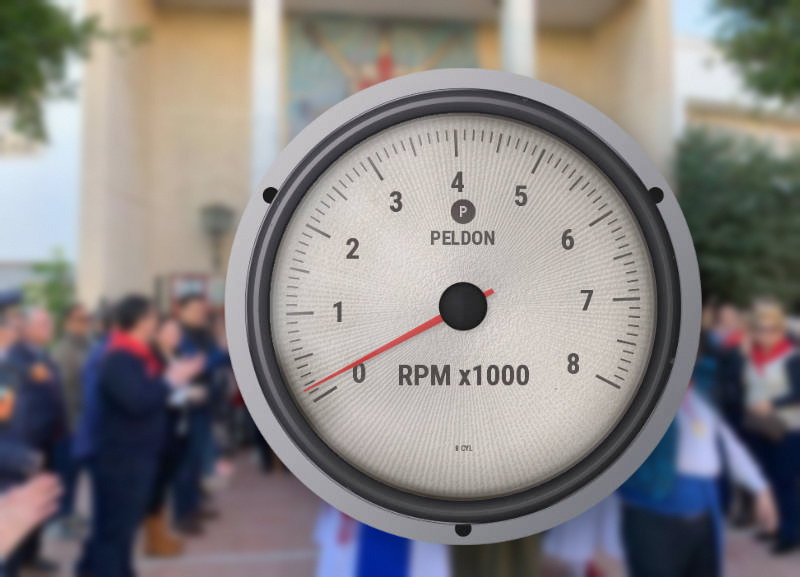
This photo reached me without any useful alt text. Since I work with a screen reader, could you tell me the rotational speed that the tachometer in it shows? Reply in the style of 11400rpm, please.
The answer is 150rpm
